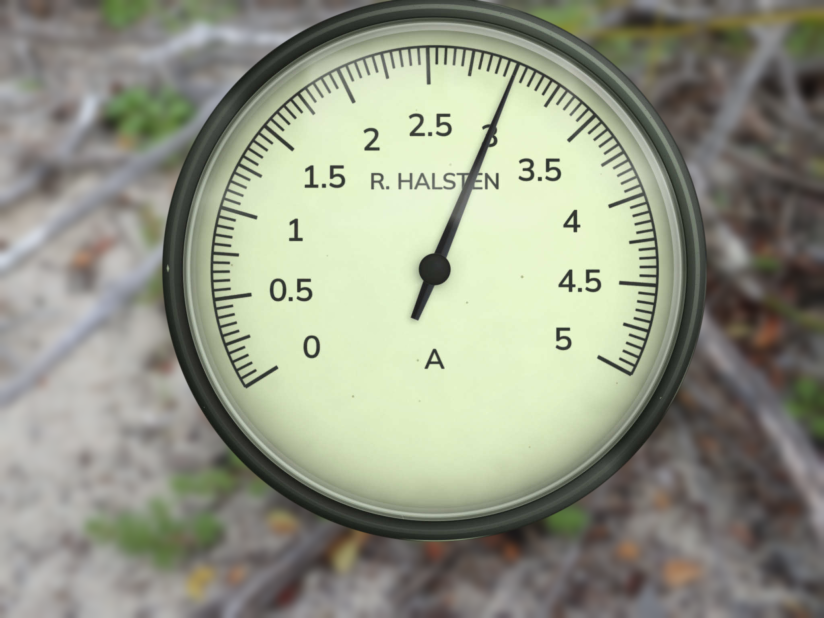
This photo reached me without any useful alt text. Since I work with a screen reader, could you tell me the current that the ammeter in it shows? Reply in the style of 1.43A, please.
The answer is 3A
